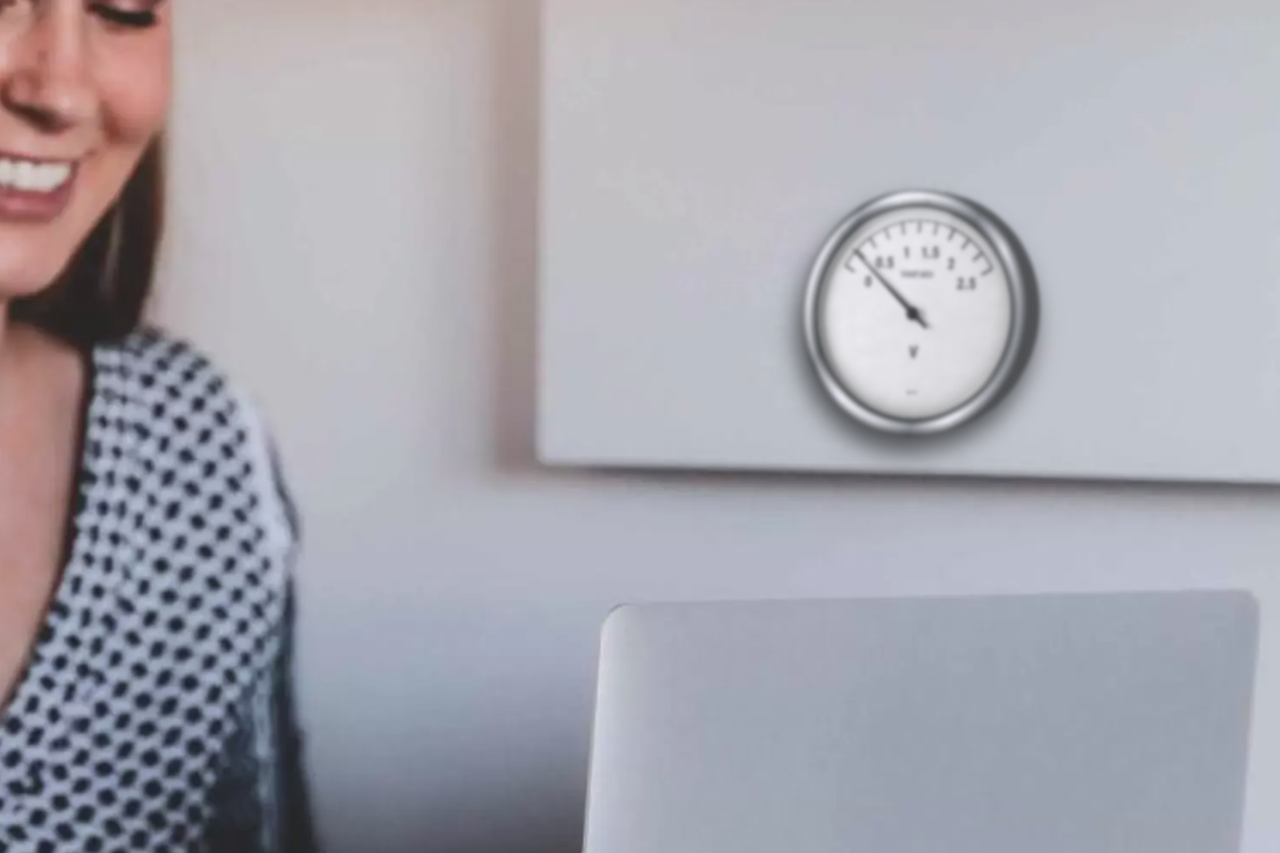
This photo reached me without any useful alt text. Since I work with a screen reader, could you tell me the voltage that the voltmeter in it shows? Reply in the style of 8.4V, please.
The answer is 0.25V
